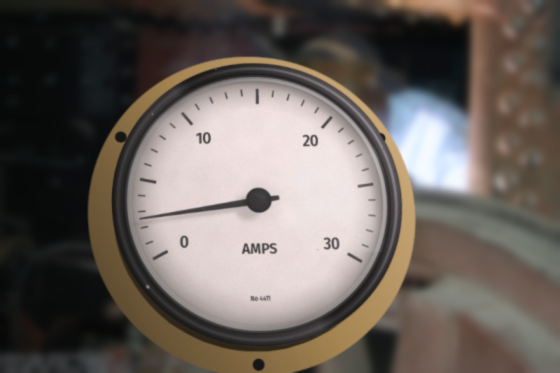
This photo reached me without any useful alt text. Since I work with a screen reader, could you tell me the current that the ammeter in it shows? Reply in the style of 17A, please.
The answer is 2.5A
